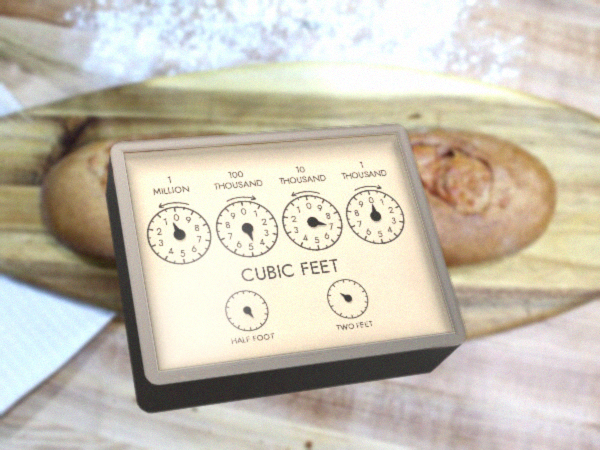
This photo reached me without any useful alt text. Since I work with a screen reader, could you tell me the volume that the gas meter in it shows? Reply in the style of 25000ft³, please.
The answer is 47000ft³
